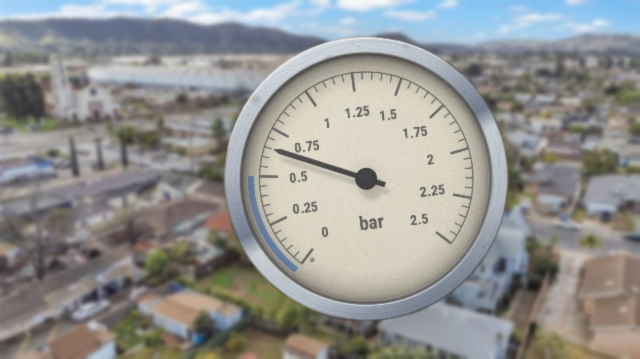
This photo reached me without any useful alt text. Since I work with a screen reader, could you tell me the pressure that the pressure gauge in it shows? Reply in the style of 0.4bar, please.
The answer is 0.65bar
